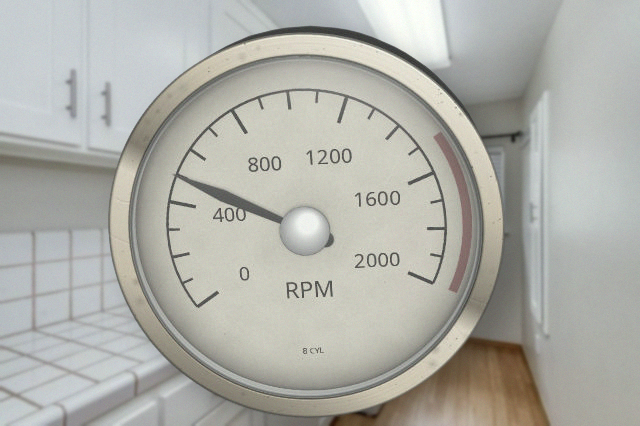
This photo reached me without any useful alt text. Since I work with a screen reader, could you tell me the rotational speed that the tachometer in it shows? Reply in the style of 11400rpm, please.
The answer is 500rpm
